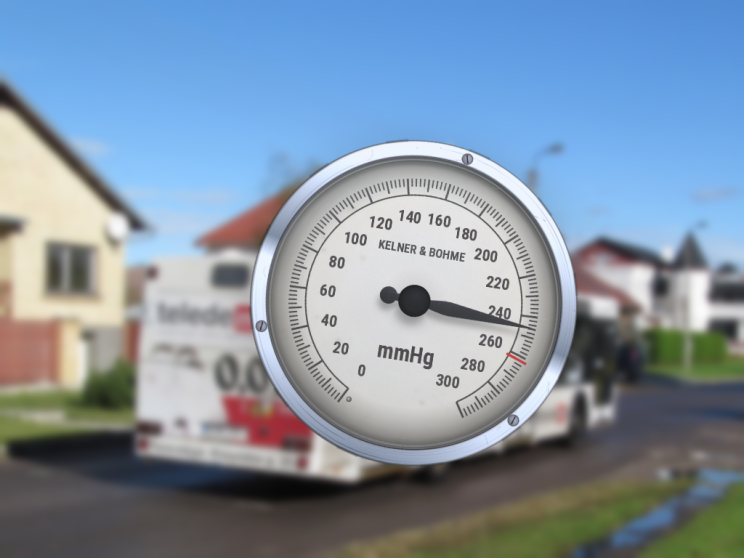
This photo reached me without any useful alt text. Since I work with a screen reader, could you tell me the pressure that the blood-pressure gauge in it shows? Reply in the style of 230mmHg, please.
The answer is 246mmHg
